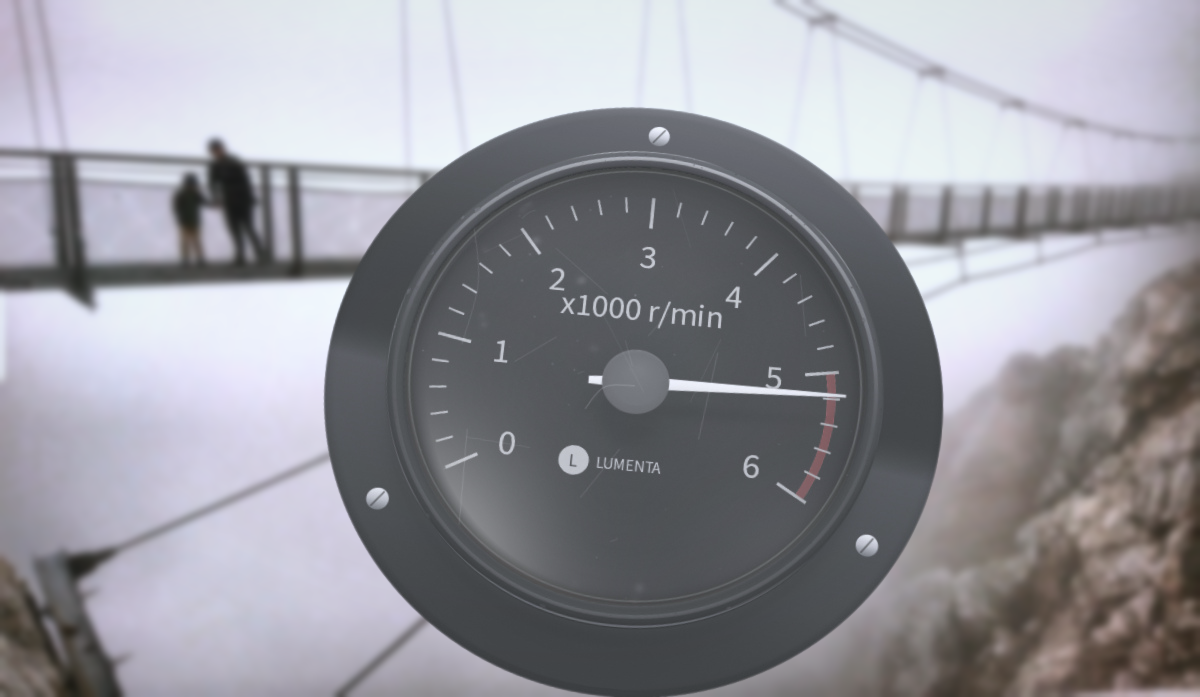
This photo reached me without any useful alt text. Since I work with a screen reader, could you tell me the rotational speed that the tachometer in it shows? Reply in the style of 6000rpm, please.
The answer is 5200rpm
